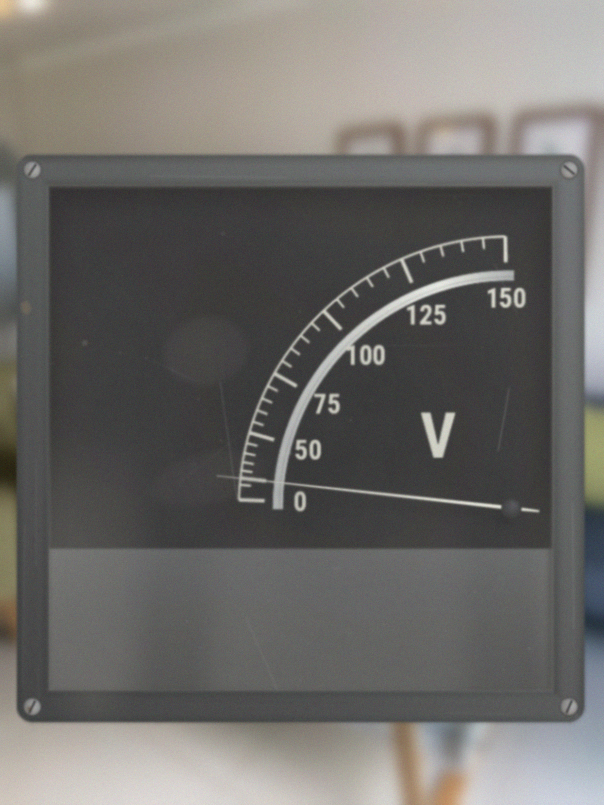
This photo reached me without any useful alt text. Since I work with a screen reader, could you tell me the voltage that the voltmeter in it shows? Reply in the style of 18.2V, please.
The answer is 25V
